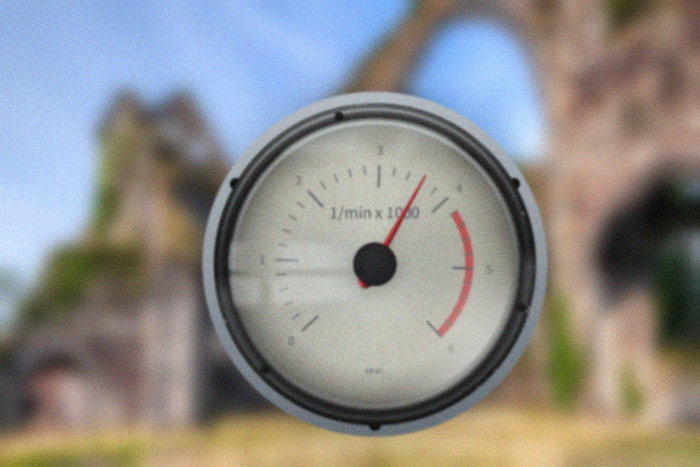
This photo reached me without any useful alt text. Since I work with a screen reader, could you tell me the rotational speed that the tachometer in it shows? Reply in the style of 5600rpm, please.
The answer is 3600rpm
